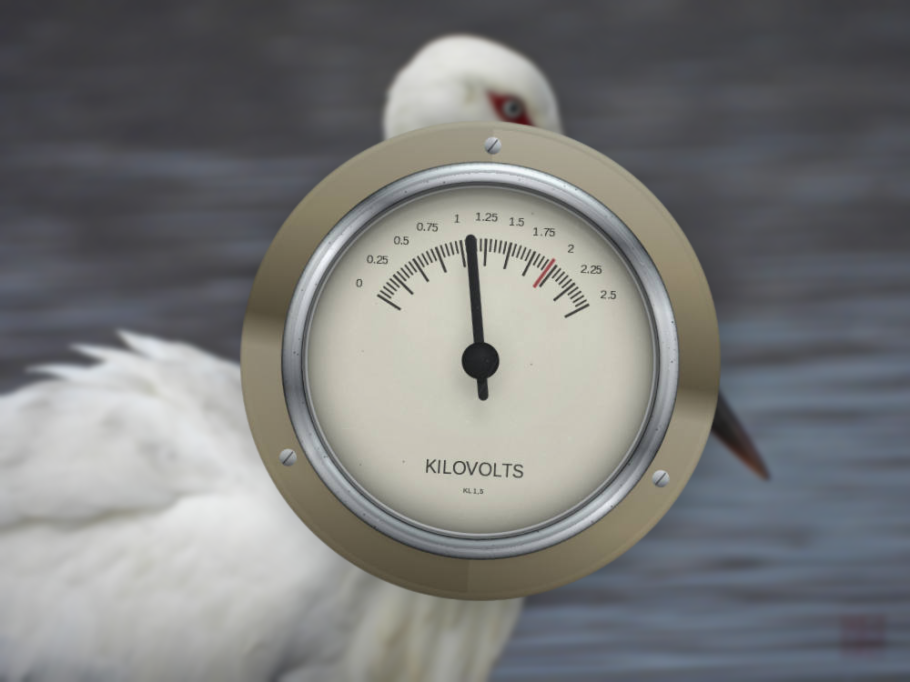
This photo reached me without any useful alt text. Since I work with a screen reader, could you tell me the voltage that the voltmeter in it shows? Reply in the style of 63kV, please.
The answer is 1.1kV
